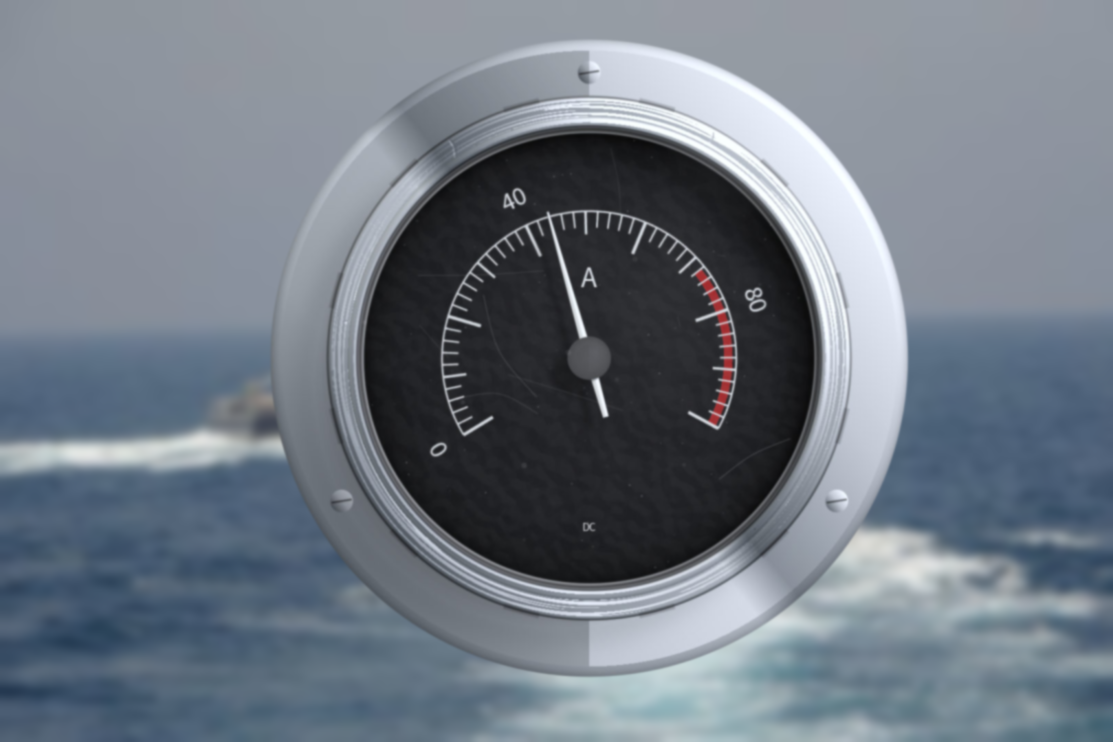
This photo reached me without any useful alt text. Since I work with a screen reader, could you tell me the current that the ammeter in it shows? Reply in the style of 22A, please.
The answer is 44A
